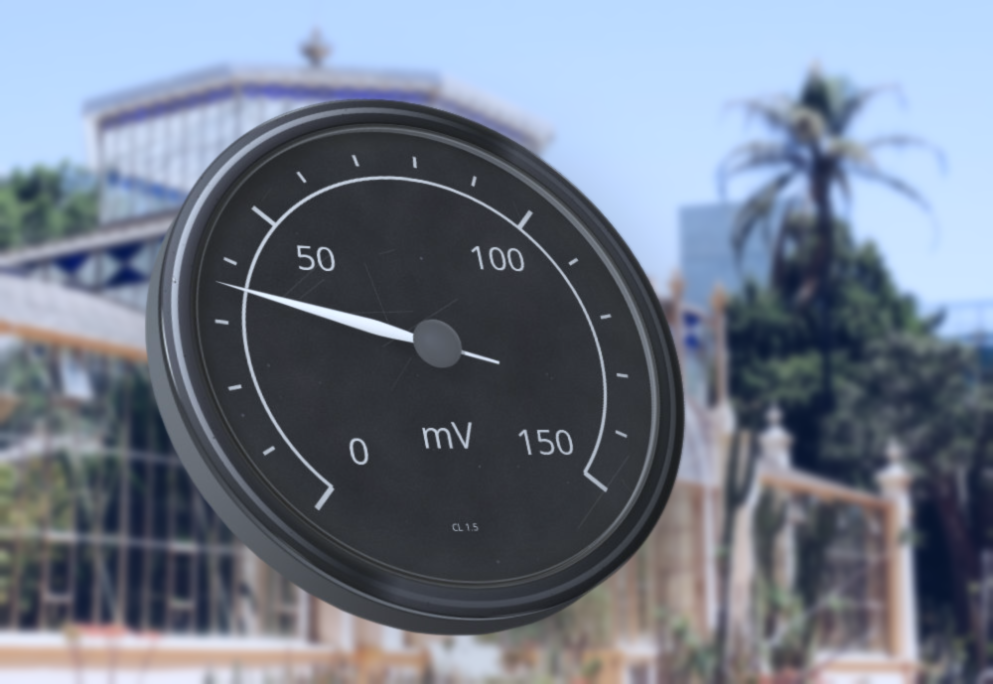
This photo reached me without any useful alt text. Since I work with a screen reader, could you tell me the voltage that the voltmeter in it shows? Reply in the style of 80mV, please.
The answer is 35mV
